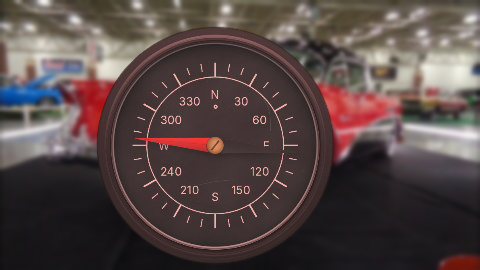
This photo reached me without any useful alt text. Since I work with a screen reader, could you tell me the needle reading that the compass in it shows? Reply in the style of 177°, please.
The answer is 275°
